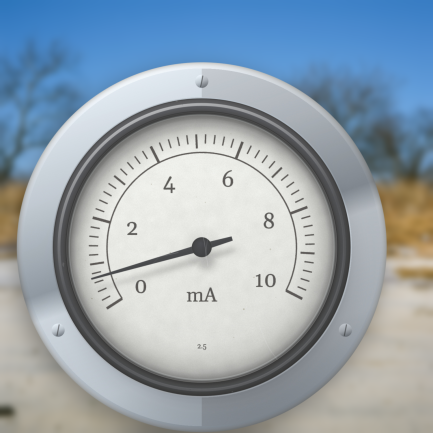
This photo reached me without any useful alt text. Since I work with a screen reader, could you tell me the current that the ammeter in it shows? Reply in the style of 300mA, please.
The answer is 0.7mA
